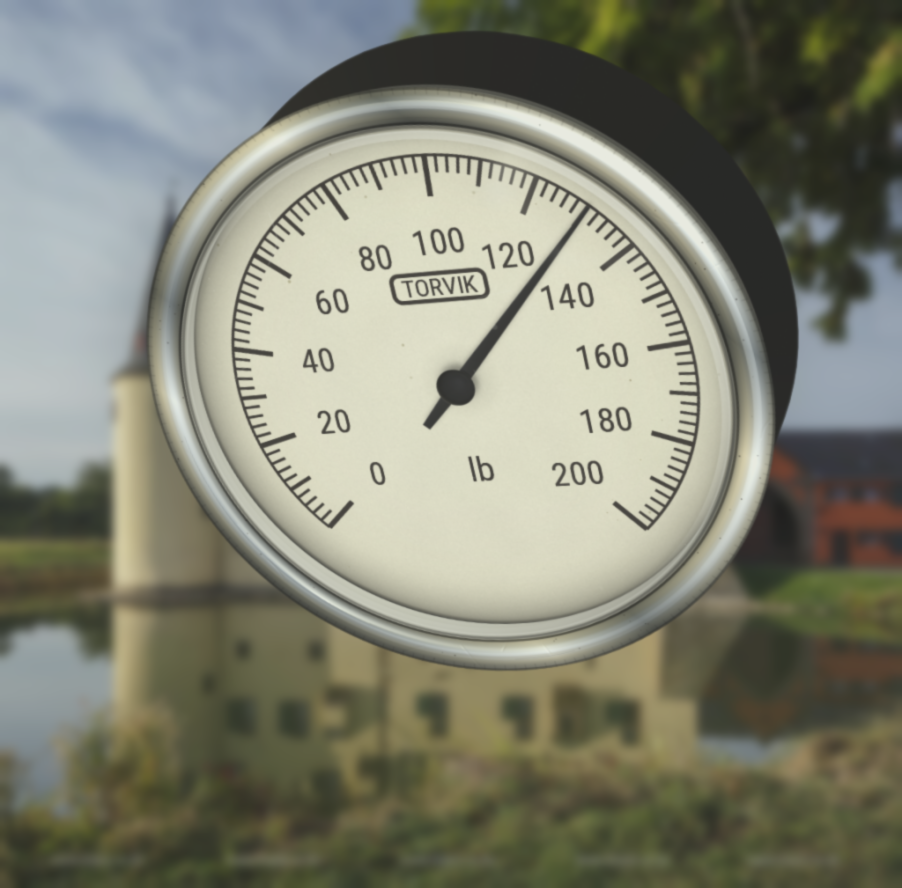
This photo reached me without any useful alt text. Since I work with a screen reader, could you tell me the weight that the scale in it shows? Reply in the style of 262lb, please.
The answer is 130lb
